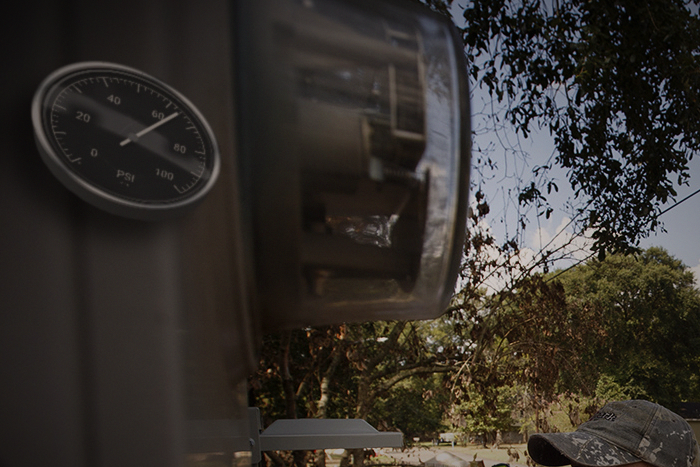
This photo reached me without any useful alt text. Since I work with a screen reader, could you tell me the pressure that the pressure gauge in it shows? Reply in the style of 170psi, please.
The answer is 64psi
